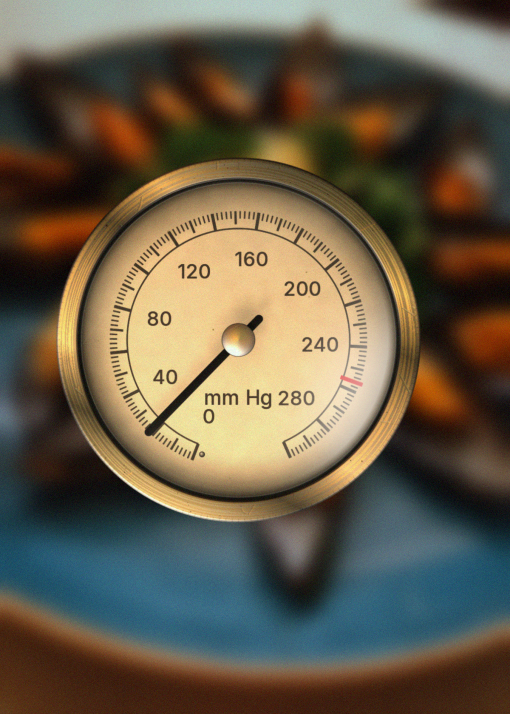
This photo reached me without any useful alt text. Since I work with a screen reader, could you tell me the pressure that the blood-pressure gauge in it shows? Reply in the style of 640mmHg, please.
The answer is 22mmHg
